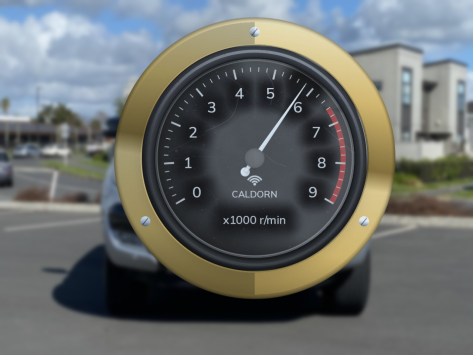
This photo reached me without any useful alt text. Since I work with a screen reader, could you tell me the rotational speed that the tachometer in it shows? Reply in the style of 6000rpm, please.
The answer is 5800rpm
